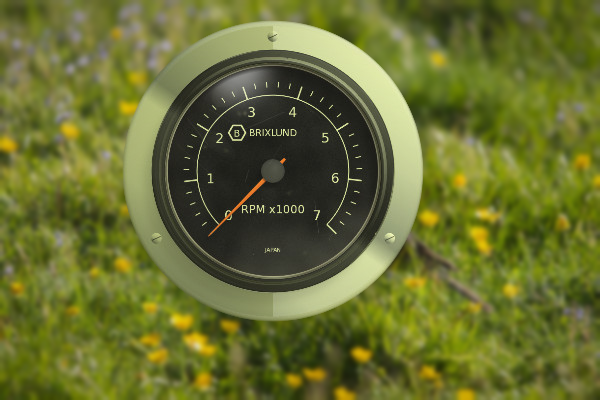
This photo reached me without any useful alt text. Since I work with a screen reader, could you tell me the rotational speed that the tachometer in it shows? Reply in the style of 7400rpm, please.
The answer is 0rpm
